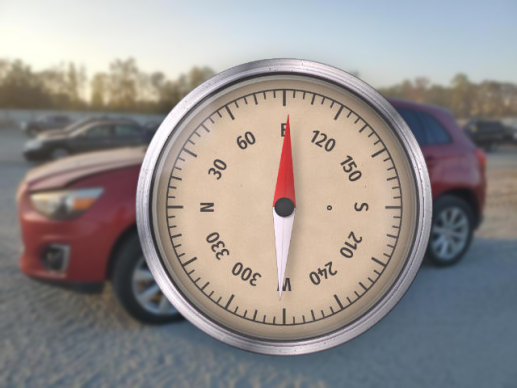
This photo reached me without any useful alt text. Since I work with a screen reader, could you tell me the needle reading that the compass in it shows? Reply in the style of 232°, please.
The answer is 92.5°
